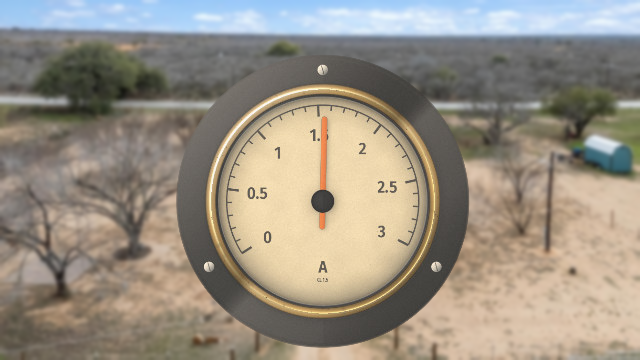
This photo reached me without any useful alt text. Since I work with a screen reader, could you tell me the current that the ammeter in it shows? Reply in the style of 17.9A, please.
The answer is 1.55A
